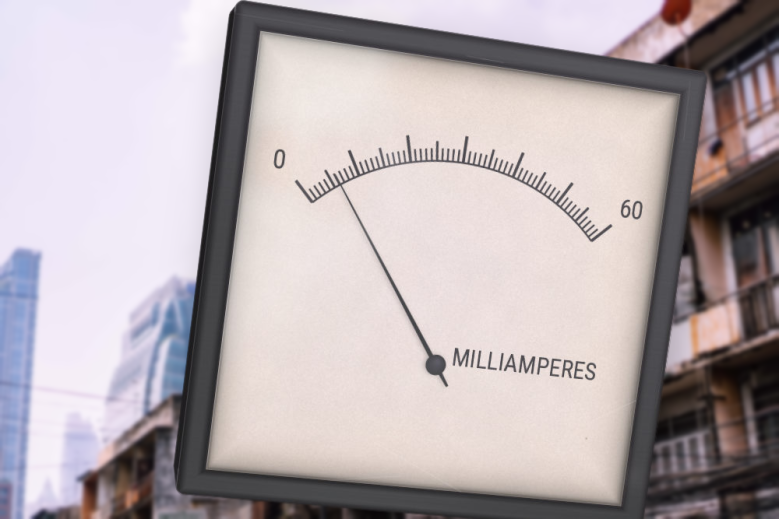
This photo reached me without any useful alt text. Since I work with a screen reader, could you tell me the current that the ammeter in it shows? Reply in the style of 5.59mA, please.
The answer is 6mA
